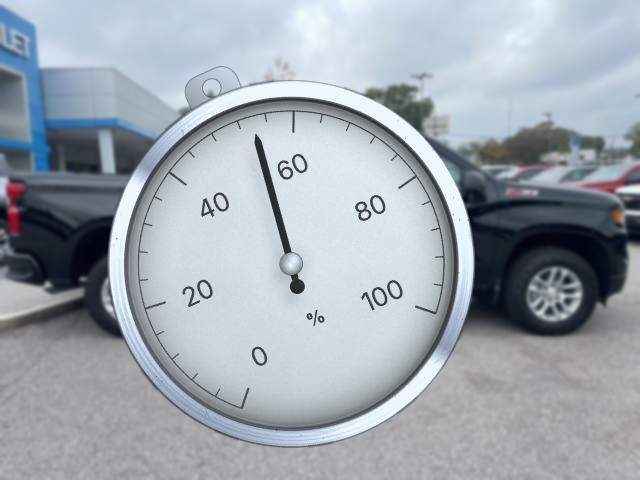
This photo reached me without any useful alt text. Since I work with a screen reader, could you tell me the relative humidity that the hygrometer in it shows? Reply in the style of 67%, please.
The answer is 54%
